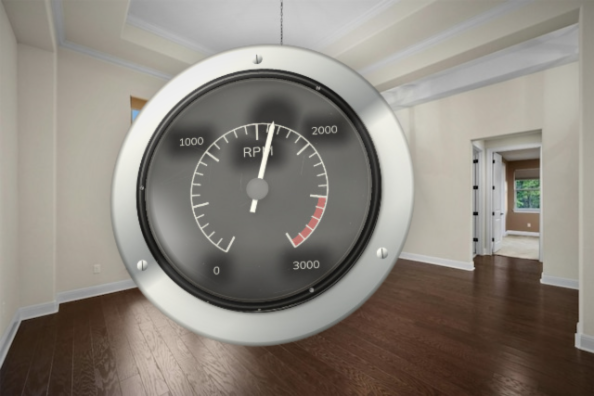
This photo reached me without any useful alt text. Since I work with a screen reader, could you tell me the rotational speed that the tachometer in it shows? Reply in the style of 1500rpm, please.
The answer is 1650rpm
